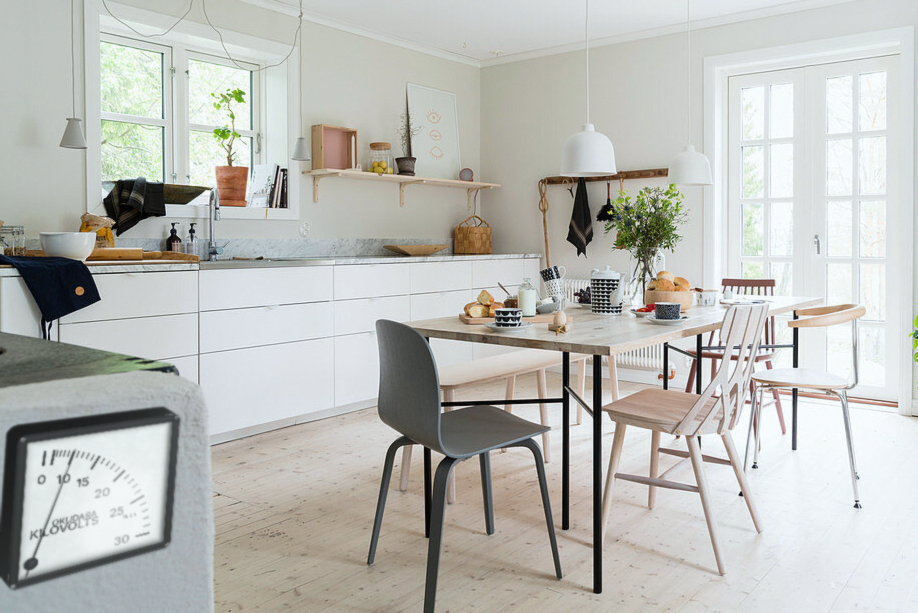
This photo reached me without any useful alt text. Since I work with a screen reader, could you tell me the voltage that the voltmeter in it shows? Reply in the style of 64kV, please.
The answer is 10kV
